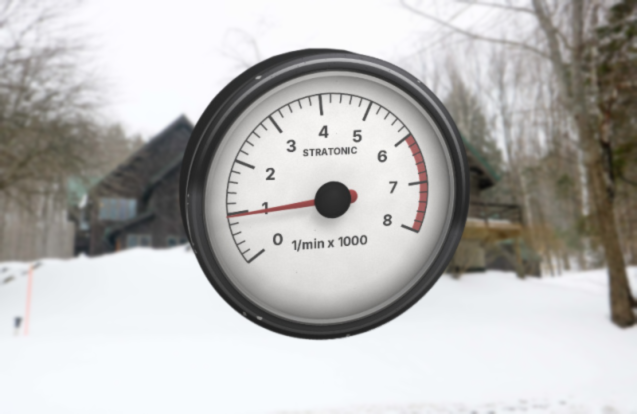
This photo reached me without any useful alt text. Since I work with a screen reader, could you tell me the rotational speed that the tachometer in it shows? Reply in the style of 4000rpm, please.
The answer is 1000rpm
